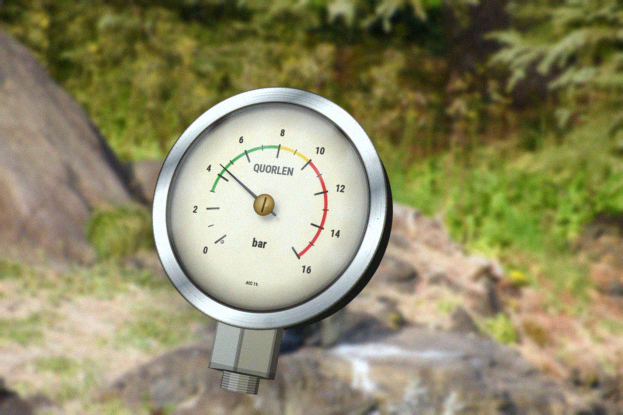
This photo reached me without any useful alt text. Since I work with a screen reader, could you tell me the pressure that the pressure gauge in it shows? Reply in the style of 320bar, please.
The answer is 4.5bar
